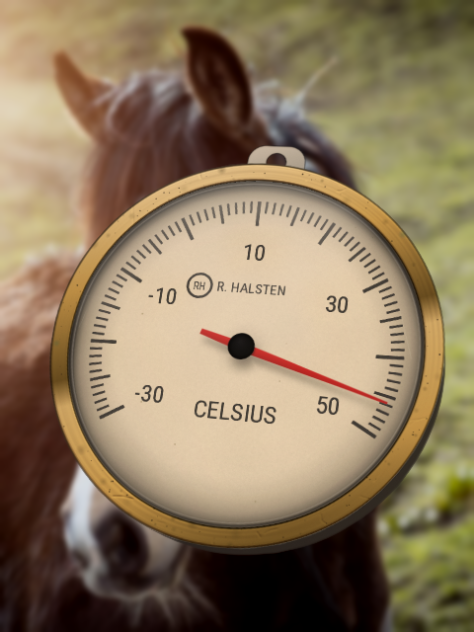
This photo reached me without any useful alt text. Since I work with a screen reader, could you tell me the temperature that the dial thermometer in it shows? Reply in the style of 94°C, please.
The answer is 46°C
